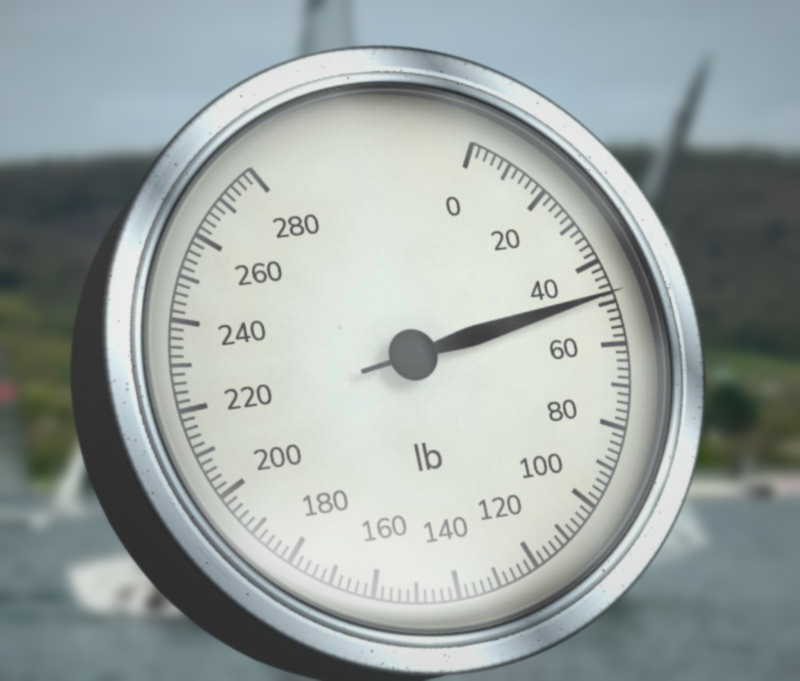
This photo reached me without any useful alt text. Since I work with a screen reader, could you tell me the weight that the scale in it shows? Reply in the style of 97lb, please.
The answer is 48lb
